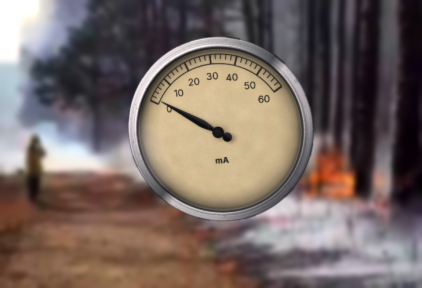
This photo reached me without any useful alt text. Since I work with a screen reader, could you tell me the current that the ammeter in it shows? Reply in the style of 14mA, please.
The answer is 2mA
